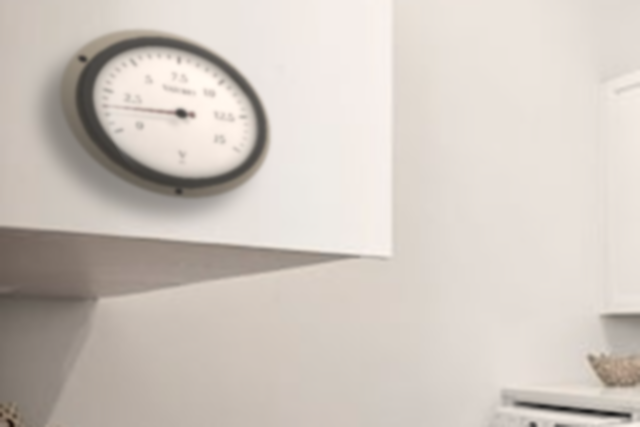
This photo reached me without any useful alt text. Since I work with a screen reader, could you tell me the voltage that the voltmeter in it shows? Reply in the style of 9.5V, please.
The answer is 1.5V
